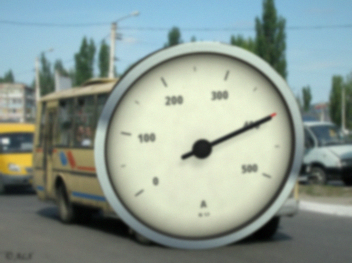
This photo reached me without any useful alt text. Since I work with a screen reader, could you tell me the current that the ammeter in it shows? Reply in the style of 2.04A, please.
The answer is 400A
